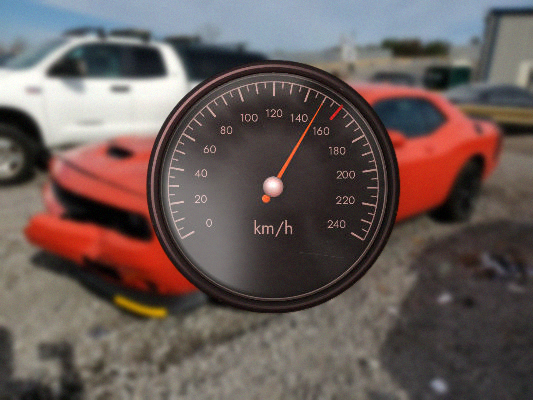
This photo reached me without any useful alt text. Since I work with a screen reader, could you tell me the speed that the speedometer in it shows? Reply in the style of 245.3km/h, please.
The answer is 150km/h
